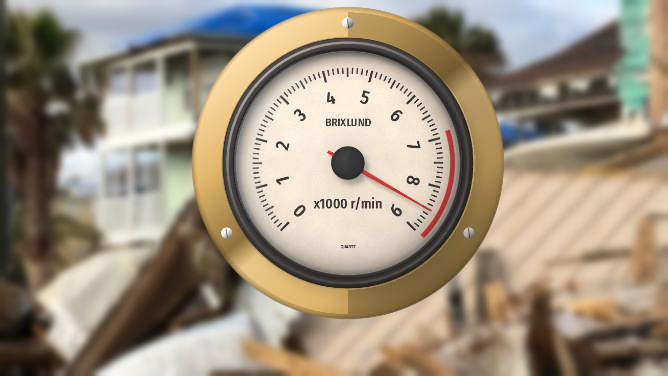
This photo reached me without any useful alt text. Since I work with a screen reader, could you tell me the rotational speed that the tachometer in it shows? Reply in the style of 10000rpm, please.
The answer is 8500rpm
